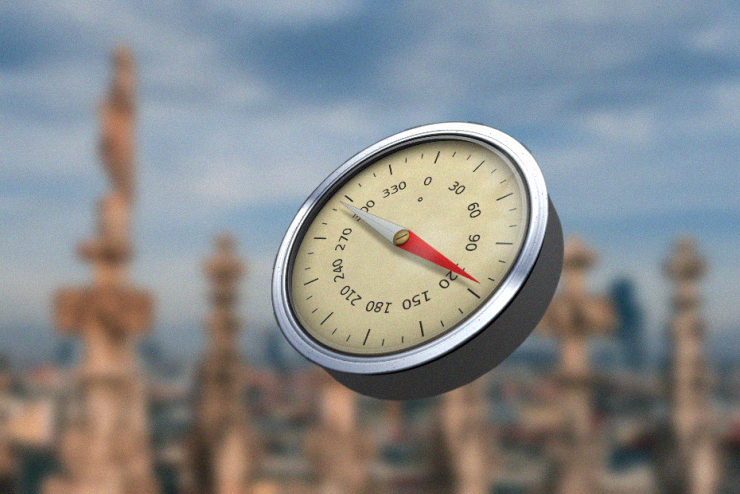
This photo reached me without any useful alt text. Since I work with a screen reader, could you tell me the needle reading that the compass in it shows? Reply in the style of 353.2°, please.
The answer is 115°
